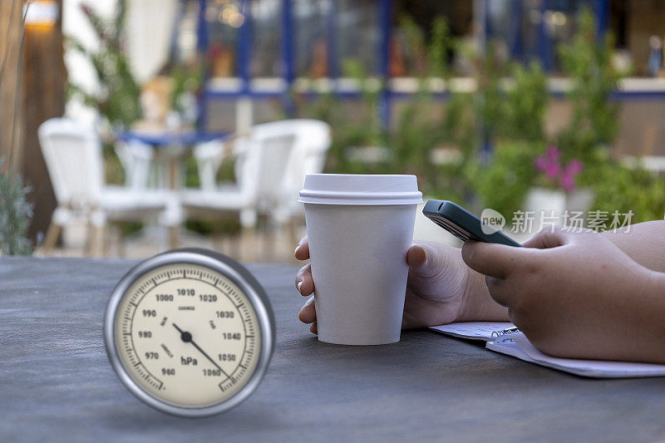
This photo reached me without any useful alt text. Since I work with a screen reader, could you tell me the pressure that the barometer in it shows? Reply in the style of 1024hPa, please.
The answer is 1055hPa
